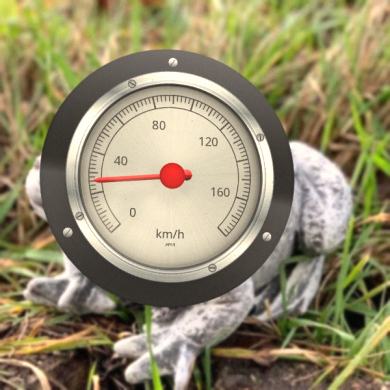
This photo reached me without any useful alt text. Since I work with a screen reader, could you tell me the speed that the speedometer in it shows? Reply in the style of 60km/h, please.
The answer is 26km/h
